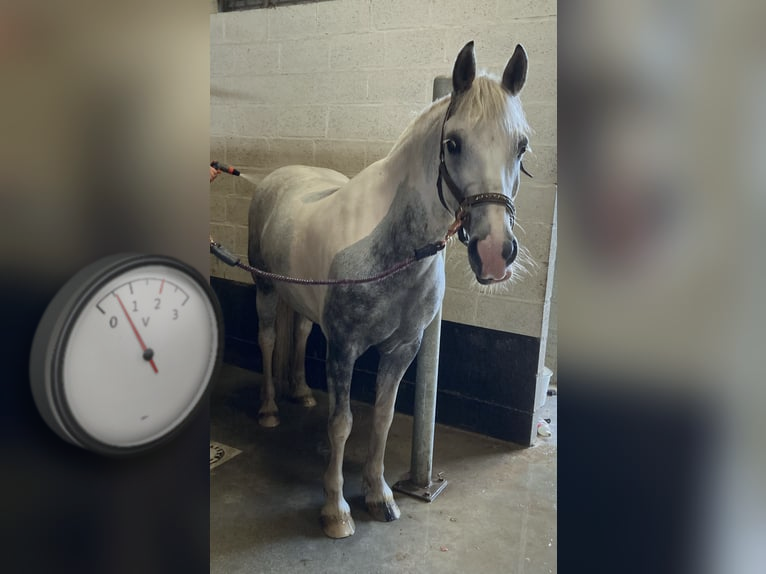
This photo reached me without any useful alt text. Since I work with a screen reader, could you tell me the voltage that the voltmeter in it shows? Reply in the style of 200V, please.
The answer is 0.5V
